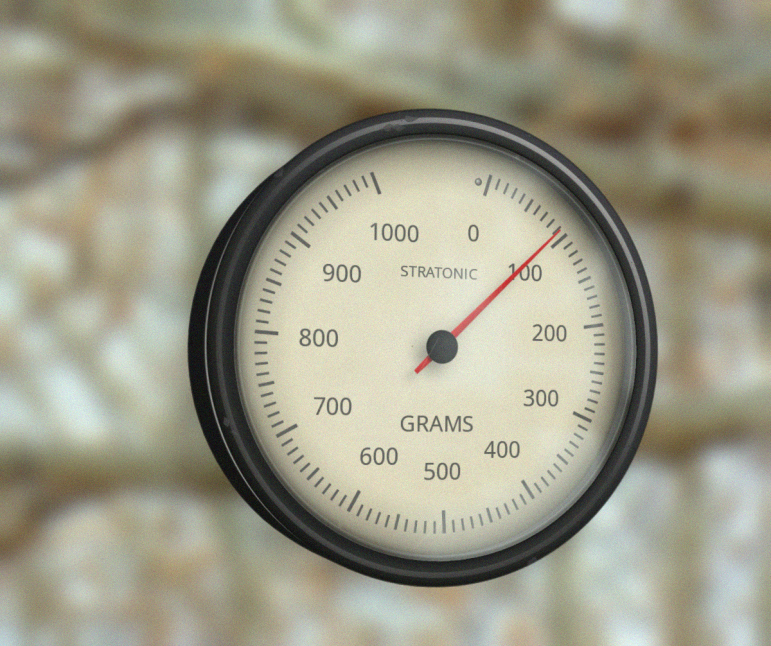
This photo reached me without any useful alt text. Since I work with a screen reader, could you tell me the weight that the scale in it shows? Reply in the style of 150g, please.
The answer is 90g
